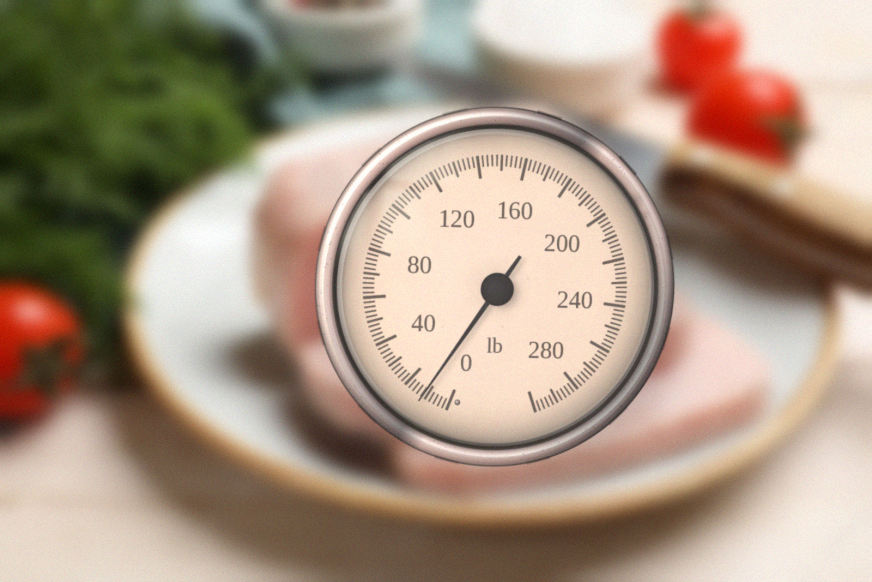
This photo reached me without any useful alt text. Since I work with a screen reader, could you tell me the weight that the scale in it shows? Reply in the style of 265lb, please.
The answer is 12lb
